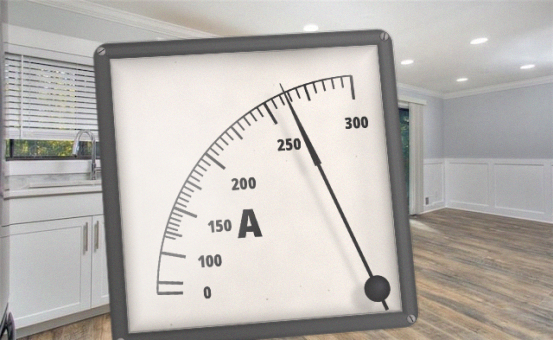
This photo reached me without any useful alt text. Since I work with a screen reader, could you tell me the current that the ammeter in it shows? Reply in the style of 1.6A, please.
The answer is 262.5A
